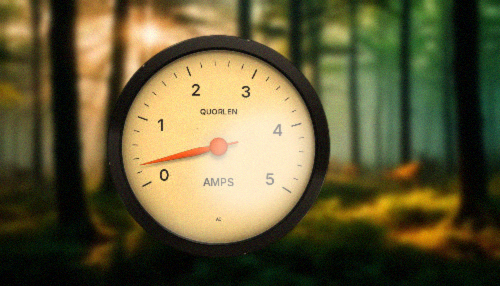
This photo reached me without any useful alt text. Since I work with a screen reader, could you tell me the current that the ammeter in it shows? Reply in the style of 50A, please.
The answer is 0.3A
